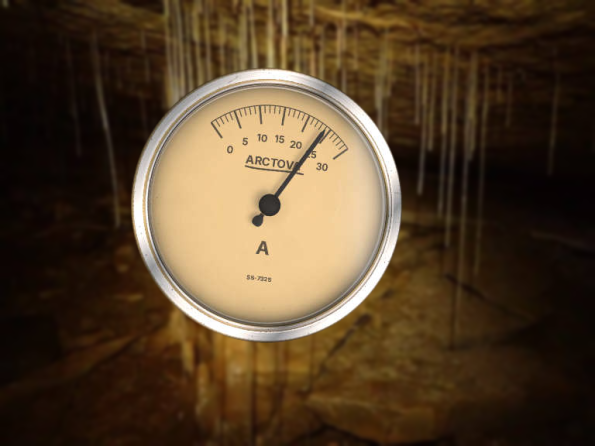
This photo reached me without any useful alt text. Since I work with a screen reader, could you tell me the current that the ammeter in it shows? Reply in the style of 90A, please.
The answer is 24A
